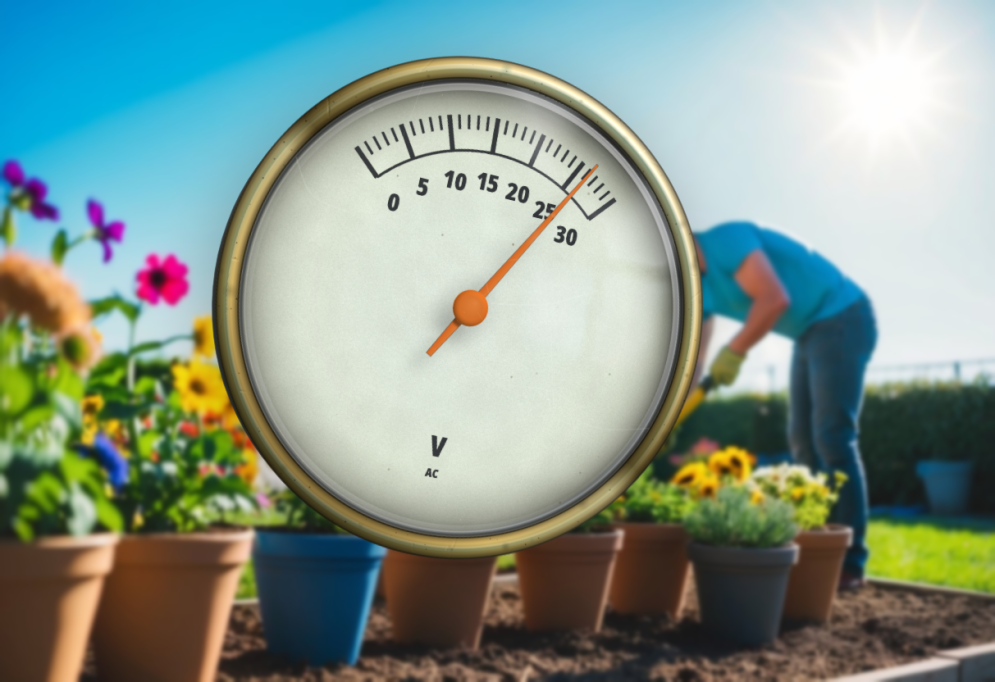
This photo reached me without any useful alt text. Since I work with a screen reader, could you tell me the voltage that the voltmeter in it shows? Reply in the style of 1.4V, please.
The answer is 26V
